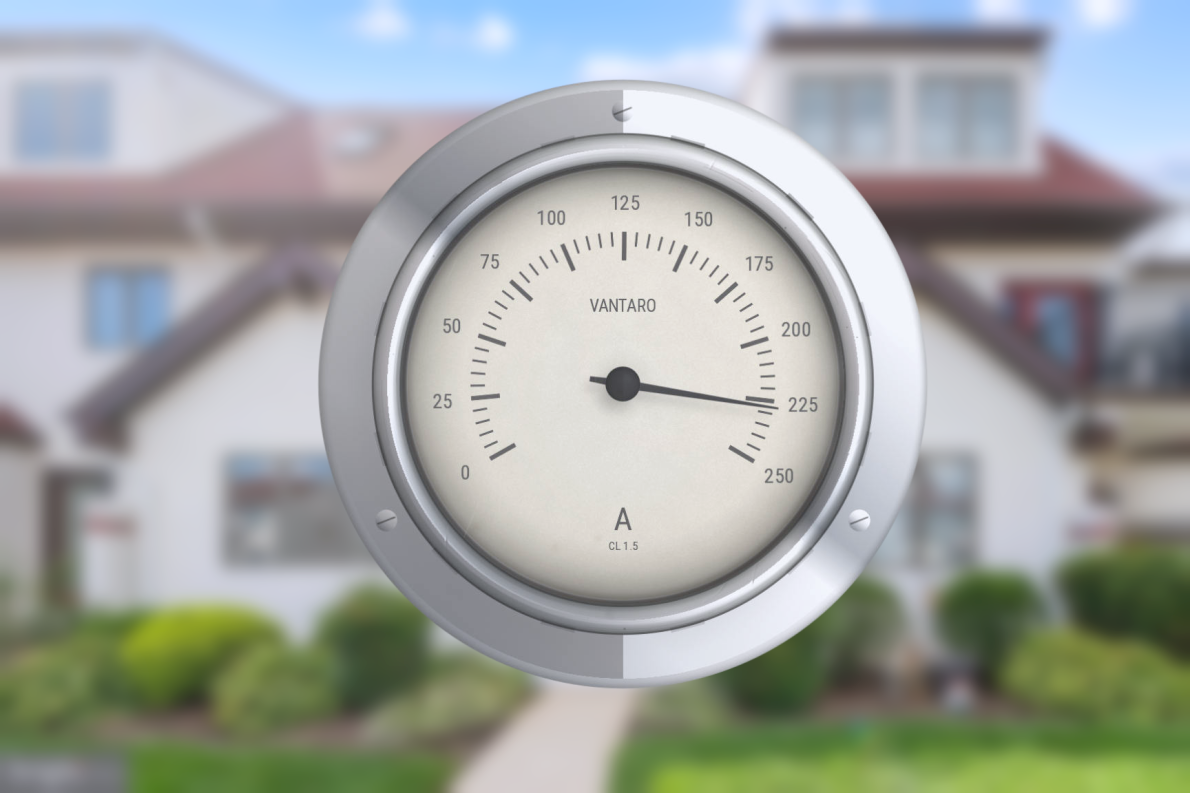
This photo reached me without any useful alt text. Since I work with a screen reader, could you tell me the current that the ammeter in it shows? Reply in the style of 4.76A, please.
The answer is 227.5A
